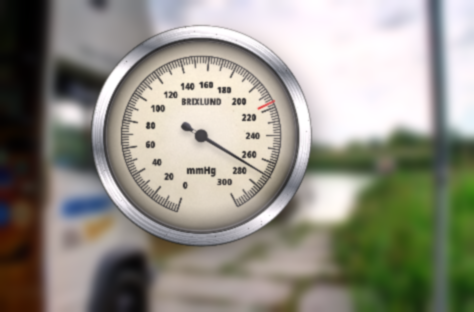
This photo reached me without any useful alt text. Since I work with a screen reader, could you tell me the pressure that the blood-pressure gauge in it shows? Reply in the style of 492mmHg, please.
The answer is 270mmHg
